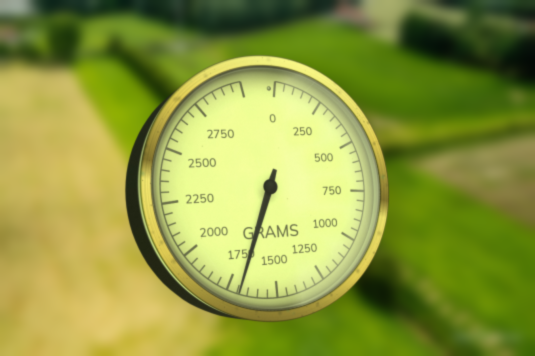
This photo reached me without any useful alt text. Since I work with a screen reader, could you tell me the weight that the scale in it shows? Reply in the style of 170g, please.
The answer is 1700g
